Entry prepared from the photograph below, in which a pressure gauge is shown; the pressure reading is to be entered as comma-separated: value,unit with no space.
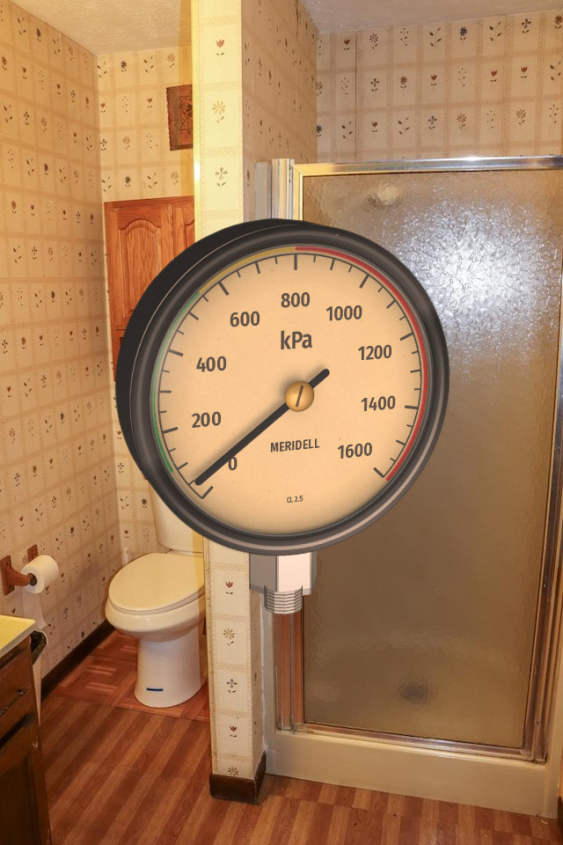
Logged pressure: 50,kPa
